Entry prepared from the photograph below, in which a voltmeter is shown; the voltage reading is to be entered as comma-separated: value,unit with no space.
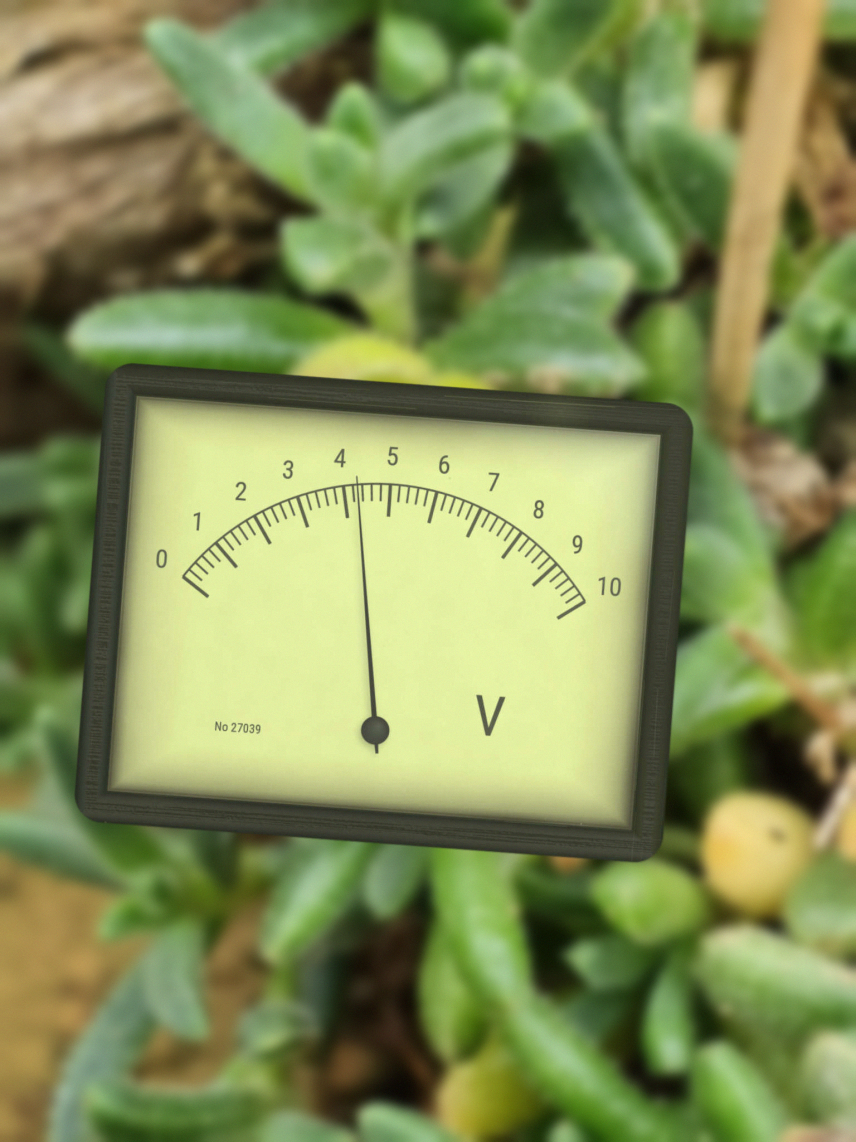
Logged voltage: 4.3,V
